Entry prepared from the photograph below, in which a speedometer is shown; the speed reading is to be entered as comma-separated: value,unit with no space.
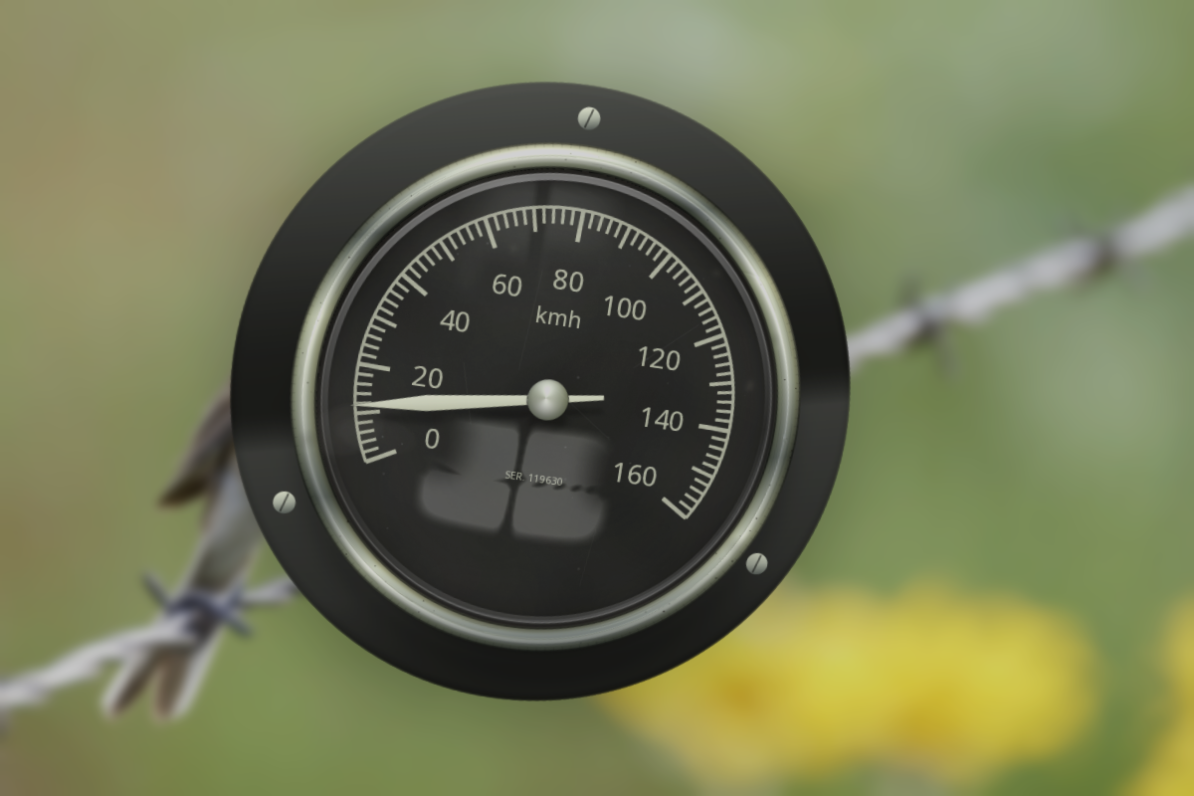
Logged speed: 12,km/h
